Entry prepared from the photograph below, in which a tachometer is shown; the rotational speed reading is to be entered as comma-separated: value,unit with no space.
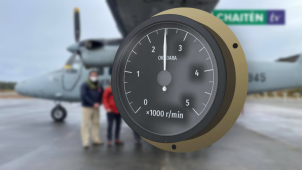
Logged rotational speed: 2500,rpm
